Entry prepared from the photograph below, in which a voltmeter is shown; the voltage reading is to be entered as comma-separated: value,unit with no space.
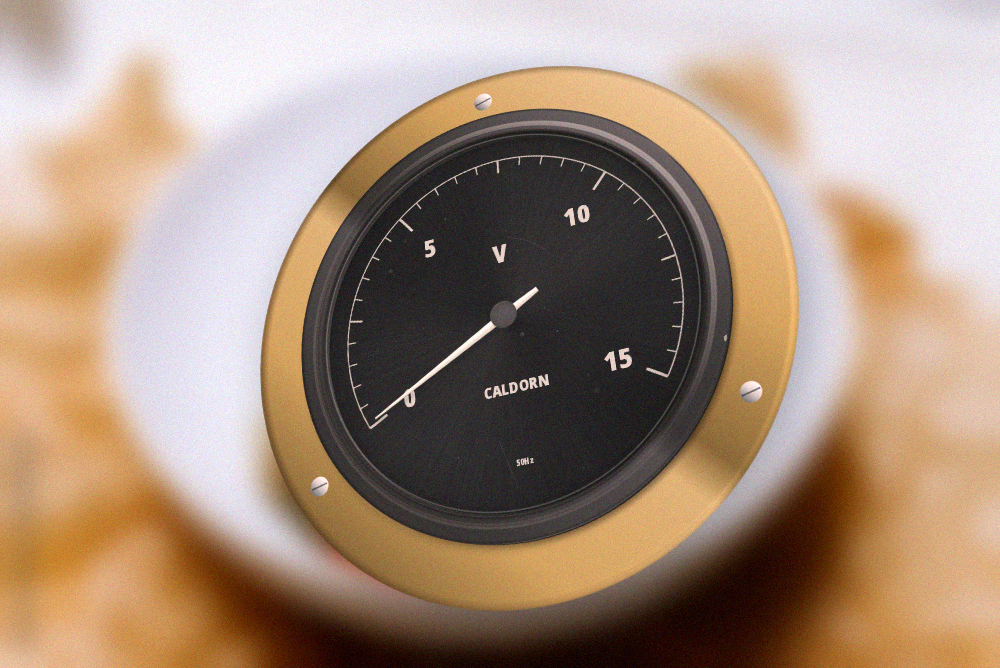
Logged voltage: 0,V
